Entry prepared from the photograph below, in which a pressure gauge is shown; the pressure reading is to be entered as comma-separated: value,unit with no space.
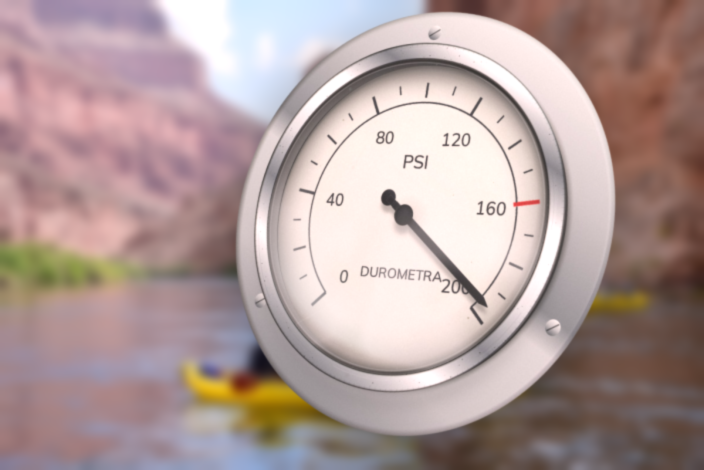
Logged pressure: 195,psi
